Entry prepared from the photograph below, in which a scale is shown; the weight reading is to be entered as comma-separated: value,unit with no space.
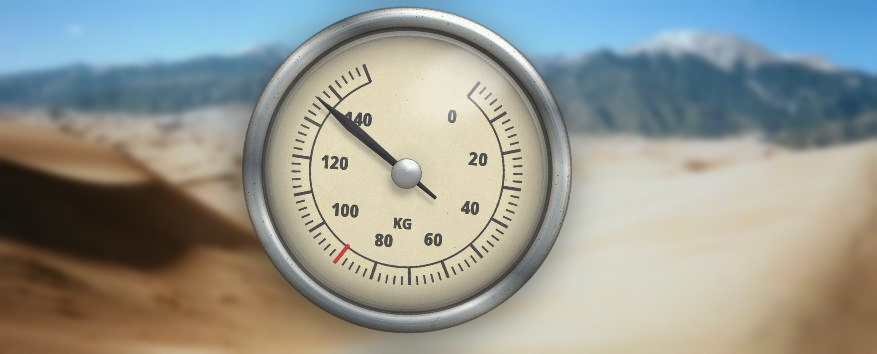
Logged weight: 136,kg
